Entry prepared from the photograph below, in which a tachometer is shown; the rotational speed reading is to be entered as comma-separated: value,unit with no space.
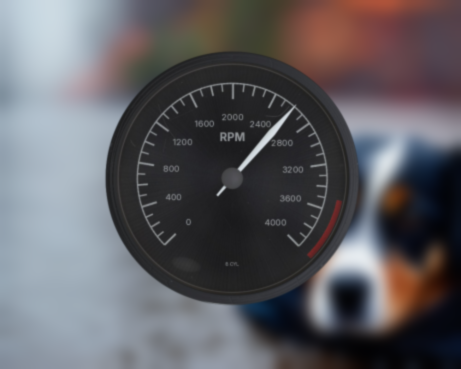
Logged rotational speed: 2600,rpm
